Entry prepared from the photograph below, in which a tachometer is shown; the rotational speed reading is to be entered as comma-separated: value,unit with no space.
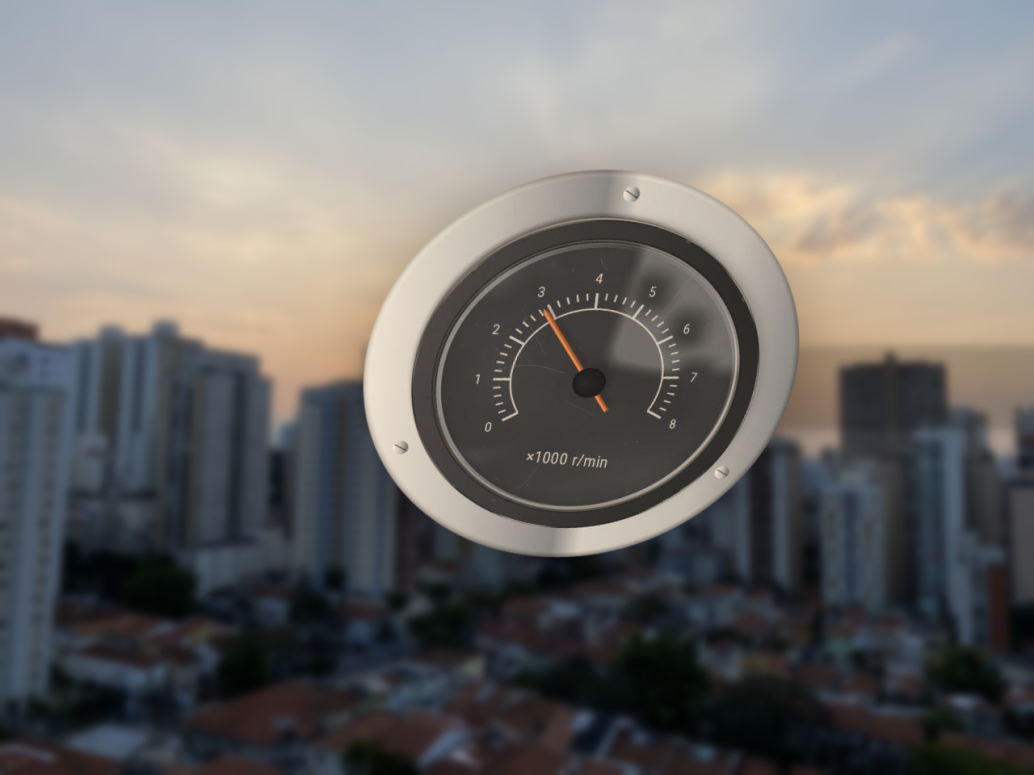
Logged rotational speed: 2900,rpm
